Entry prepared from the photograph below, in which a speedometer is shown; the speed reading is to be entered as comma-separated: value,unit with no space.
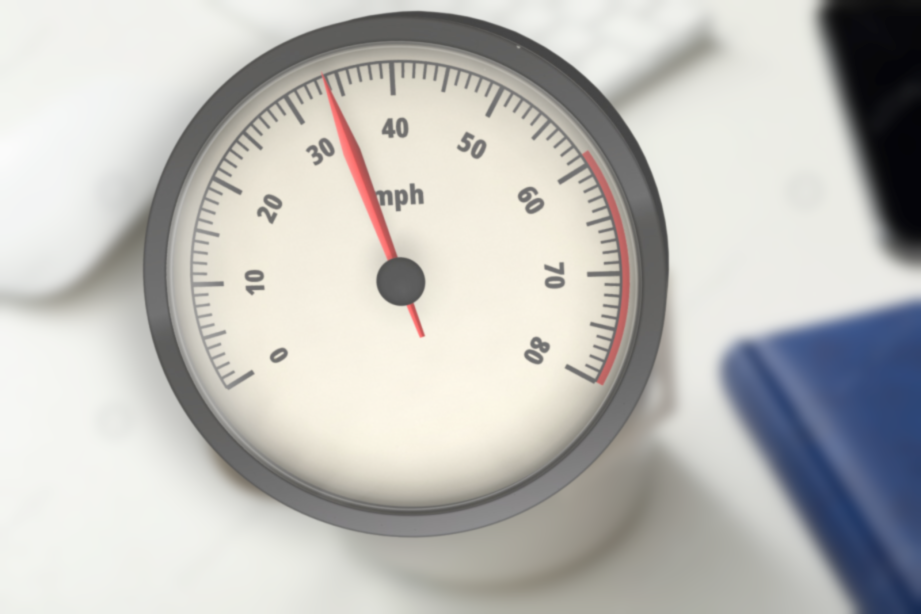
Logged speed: 34,mph
